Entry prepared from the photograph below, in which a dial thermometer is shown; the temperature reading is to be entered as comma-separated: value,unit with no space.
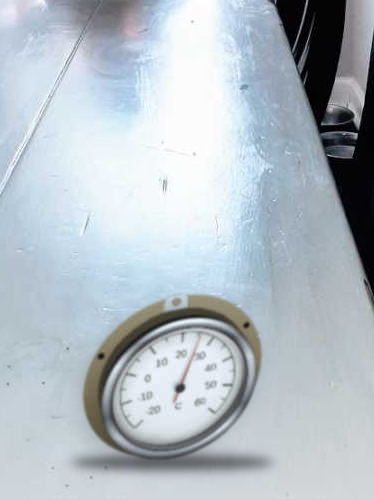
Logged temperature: 25,°C
